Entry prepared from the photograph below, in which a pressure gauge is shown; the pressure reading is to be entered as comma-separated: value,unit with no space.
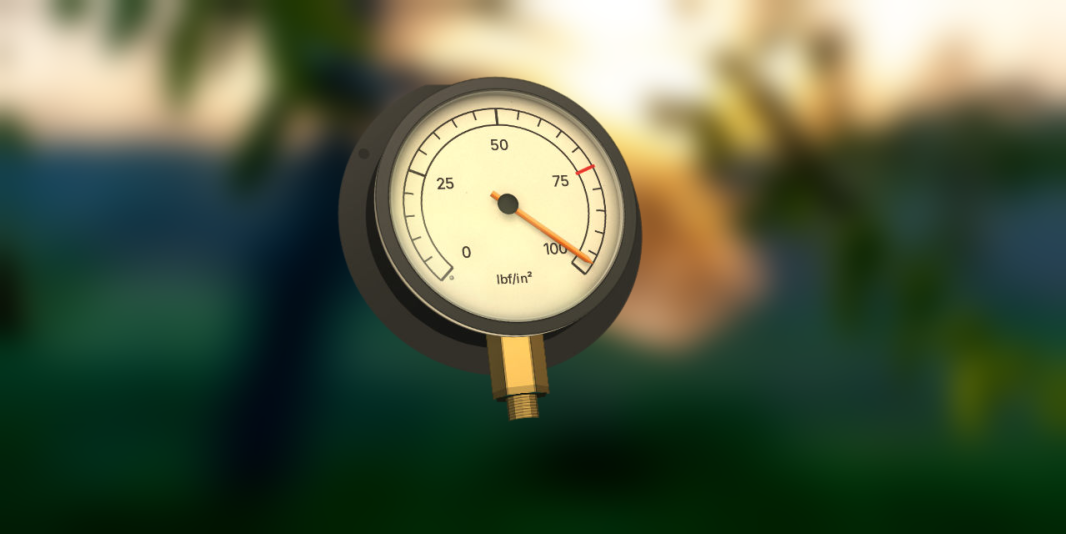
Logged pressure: 97.5,psi
